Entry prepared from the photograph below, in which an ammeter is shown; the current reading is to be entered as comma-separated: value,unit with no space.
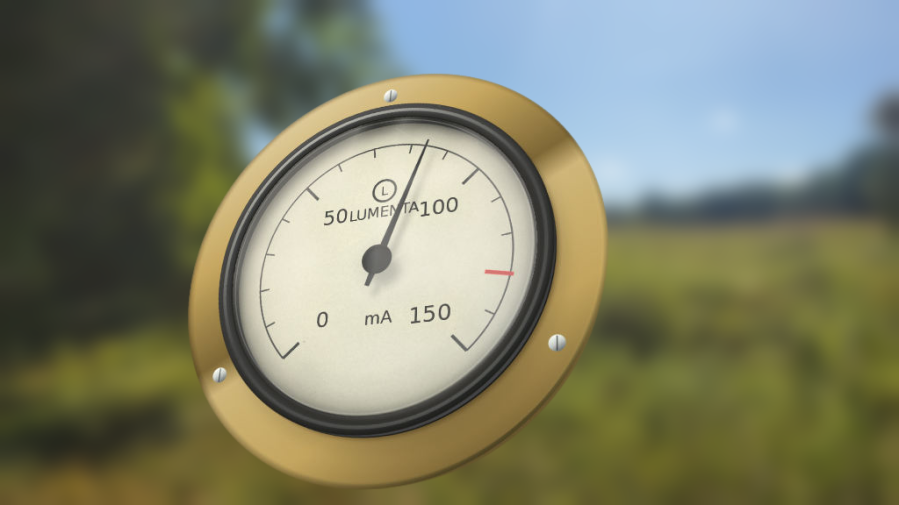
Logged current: 85,mA
